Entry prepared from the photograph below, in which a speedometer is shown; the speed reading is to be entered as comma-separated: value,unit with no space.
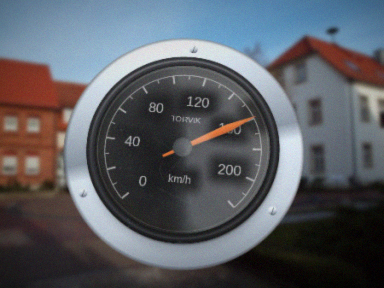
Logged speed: 160,km/h
